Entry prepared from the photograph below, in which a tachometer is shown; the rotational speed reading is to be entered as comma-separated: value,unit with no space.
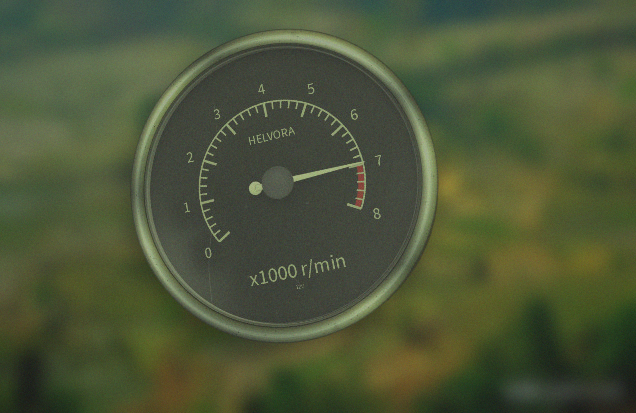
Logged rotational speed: 7000,rpm
